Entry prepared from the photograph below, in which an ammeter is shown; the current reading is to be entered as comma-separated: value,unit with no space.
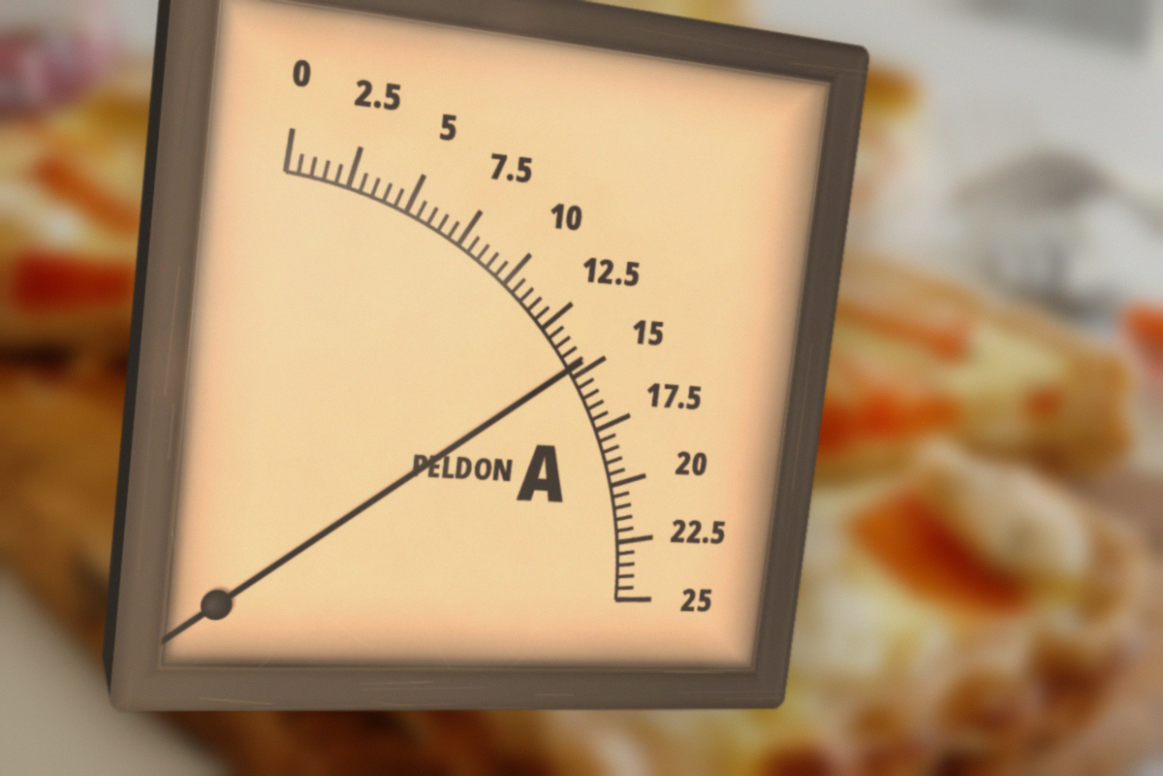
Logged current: 14.5,A
